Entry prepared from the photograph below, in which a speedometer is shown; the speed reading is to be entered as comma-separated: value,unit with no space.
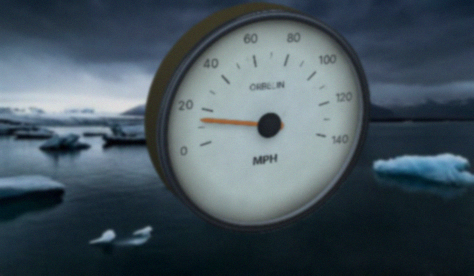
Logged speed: 15,mph
